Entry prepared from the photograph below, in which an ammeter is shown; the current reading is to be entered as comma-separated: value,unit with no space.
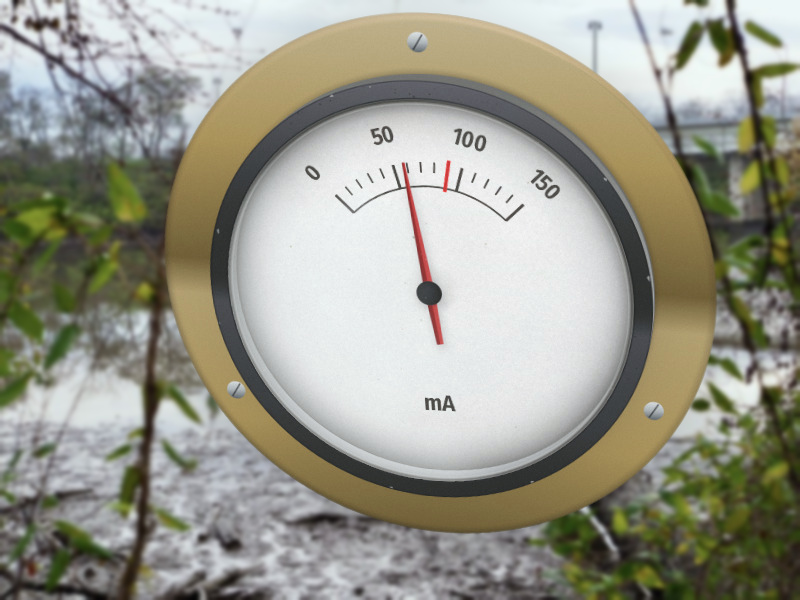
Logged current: 60,mA
